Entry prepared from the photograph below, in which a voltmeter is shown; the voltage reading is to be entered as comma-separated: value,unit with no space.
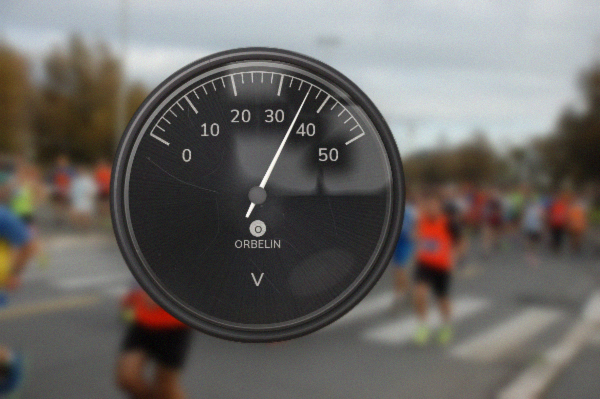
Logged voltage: 36,V
